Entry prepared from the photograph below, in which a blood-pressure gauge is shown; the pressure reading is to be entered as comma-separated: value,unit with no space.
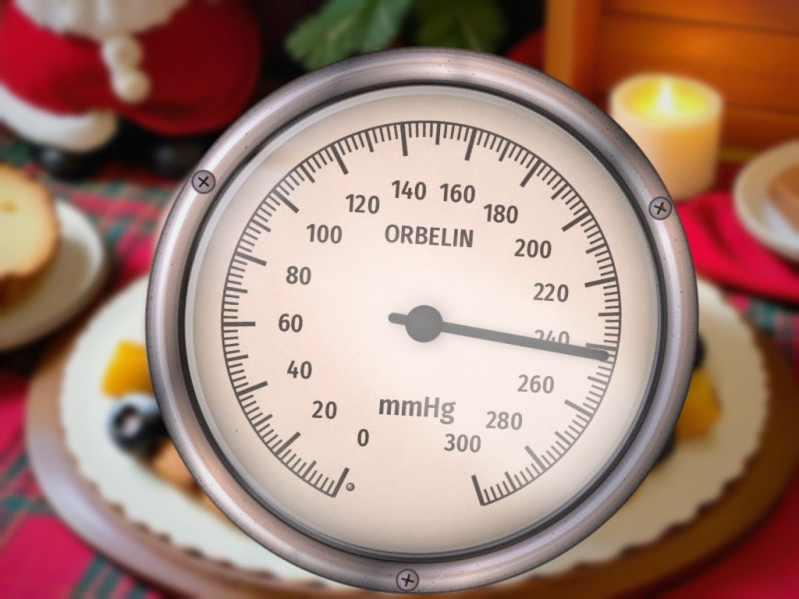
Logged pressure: 242,mmHg
